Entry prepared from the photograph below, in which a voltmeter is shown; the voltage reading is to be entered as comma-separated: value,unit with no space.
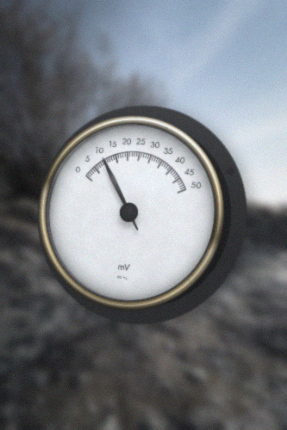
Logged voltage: 10,mV
